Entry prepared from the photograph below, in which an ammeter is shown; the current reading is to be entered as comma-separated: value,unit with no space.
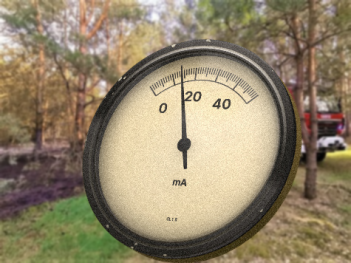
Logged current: 15,mA
